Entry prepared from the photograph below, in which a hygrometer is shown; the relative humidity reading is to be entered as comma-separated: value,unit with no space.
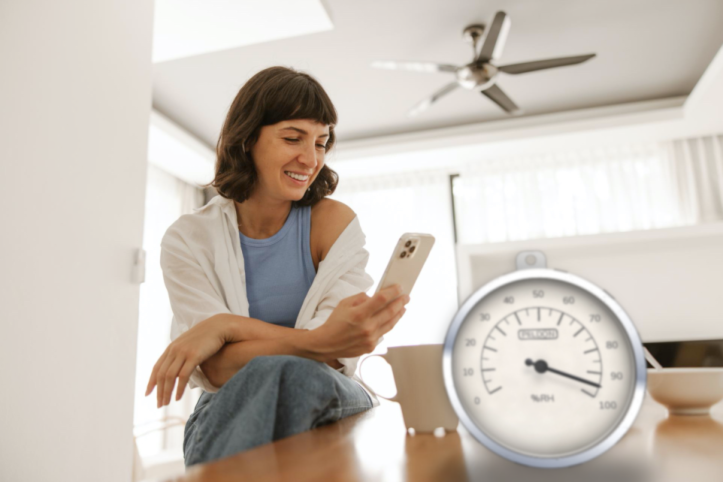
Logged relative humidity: 95,%
